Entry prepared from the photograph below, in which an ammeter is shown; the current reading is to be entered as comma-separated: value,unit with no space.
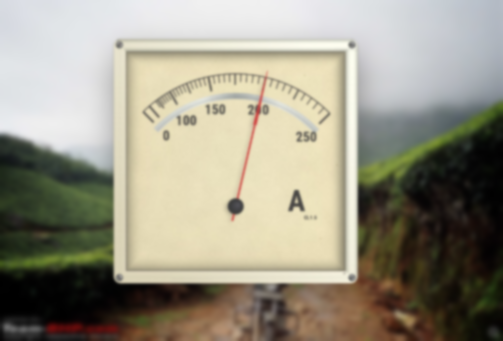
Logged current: 200,A
